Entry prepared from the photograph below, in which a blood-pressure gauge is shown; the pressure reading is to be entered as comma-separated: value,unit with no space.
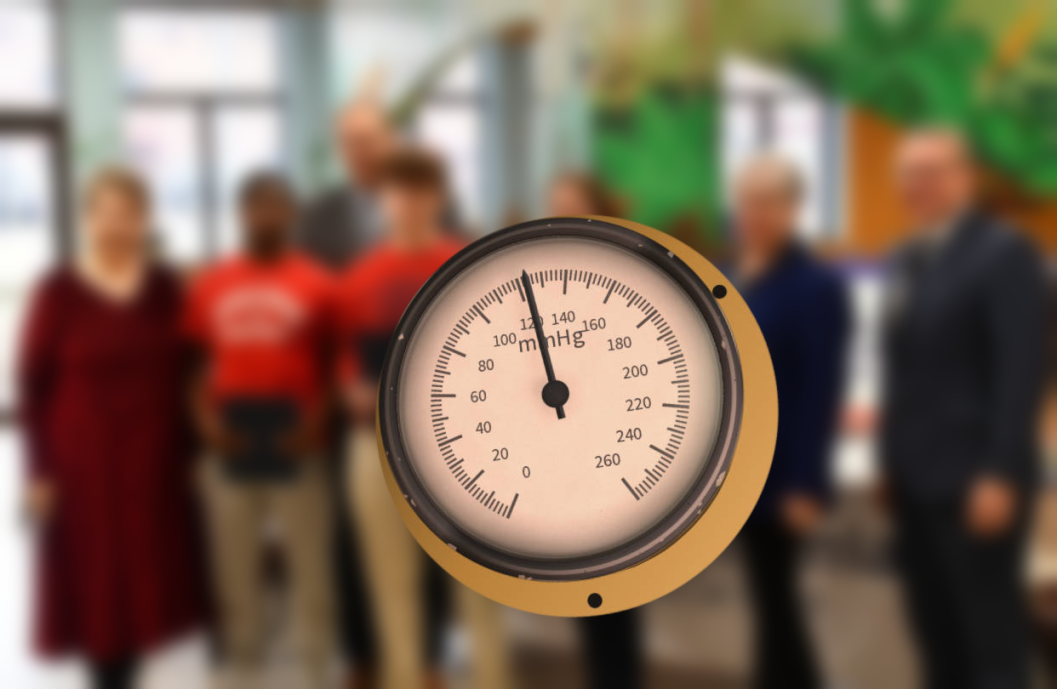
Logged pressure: 124,mmHg
